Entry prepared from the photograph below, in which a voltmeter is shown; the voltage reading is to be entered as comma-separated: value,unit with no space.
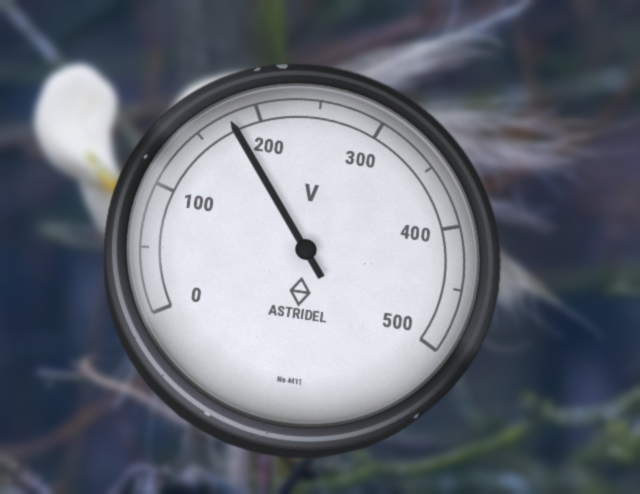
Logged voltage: 175,V
